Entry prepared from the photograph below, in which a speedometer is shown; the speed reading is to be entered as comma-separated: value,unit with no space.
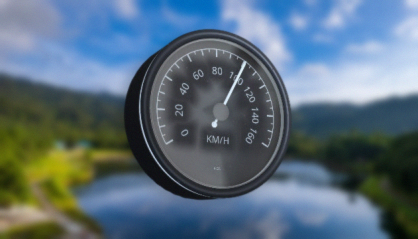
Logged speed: 100,km/h
